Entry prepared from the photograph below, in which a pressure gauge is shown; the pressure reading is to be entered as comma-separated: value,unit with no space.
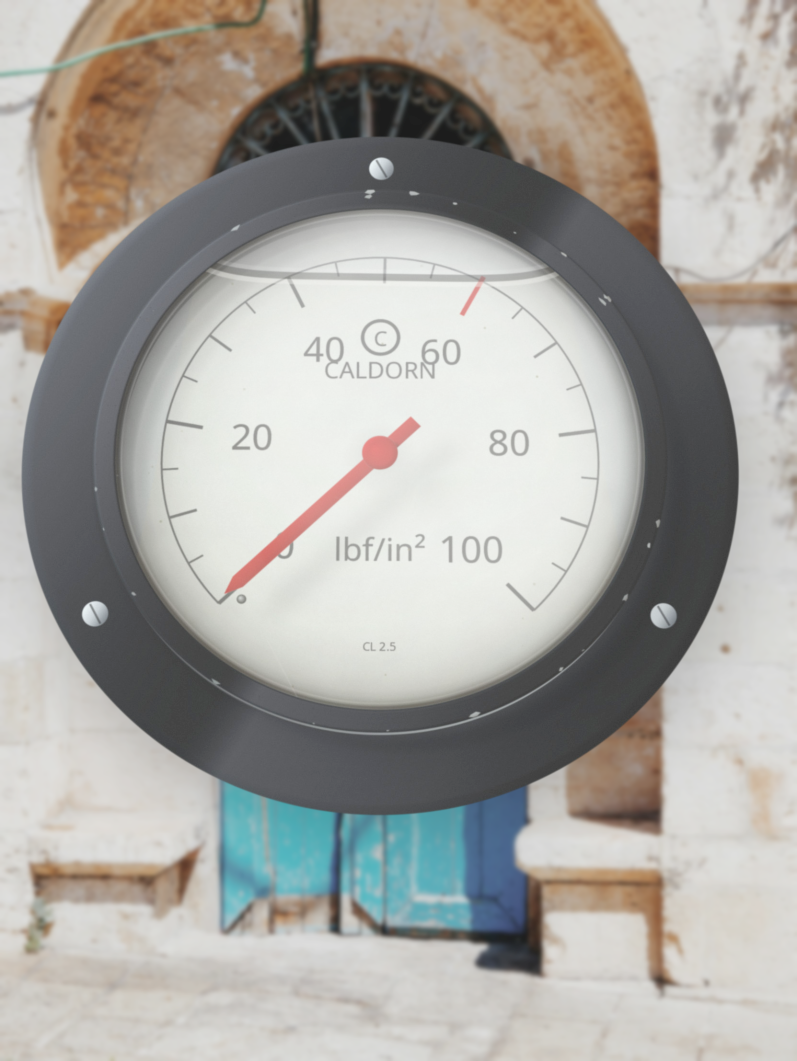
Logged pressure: 0,psi
